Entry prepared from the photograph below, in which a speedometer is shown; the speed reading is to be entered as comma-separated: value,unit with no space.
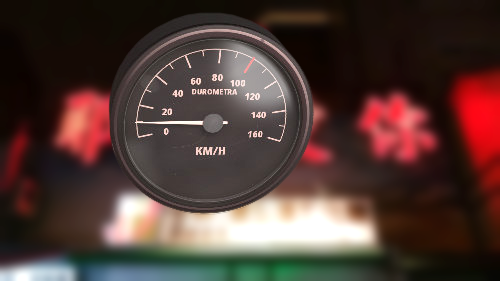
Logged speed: 10,km/h
